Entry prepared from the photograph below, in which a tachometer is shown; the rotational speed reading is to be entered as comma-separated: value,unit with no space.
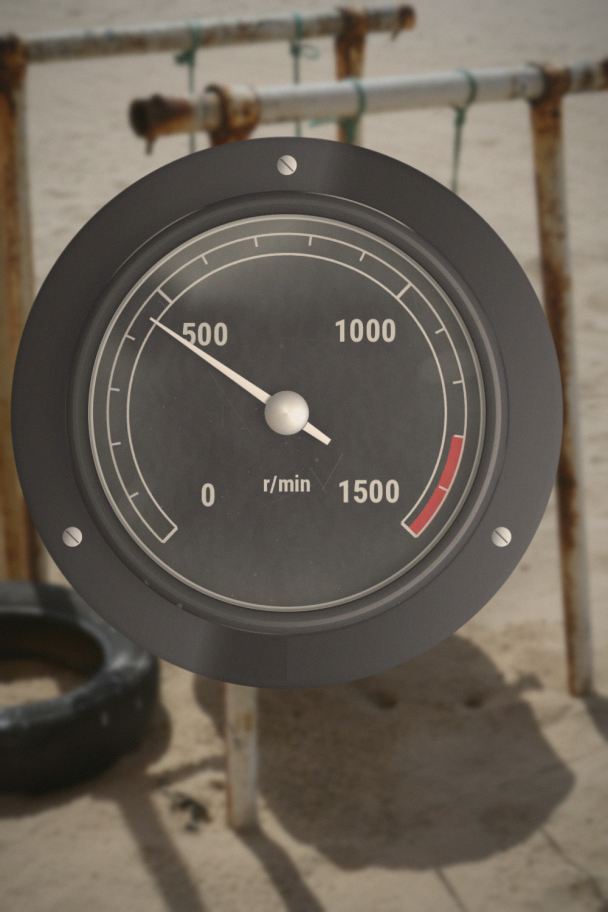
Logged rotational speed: 450,rpm
